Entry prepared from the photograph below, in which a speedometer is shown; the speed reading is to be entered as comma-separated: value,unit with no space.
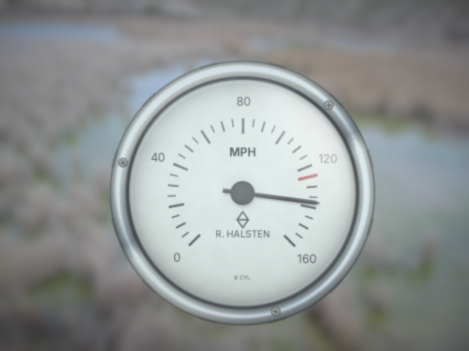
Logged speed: 137.5,mph
